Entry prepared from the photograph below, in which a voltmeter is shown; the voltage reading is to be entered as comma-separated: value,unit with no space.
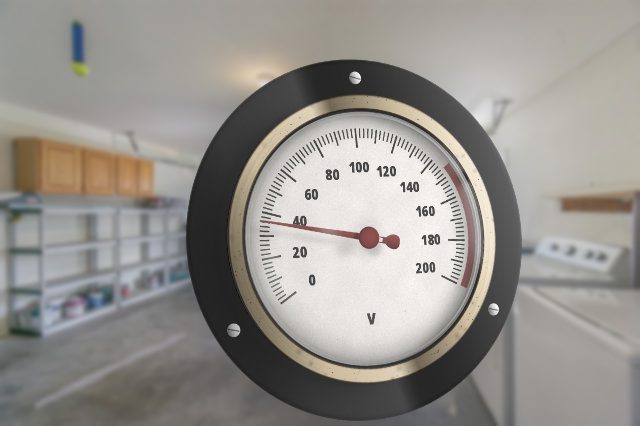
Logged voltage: 36,V
